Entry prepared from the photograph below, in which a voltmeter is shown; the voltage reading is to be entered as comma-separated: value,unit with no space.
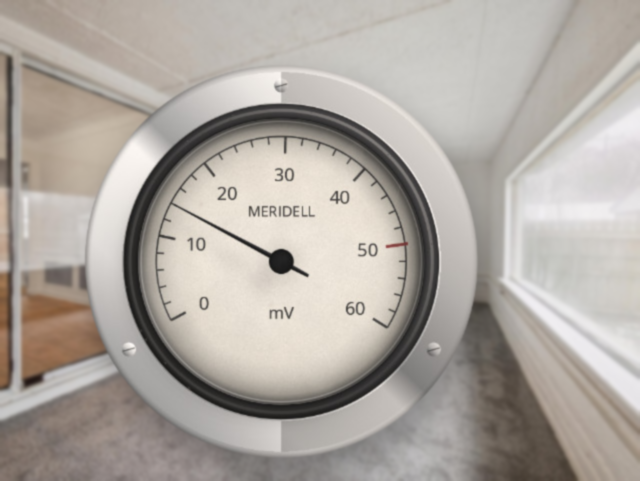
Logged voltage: 14,mV
